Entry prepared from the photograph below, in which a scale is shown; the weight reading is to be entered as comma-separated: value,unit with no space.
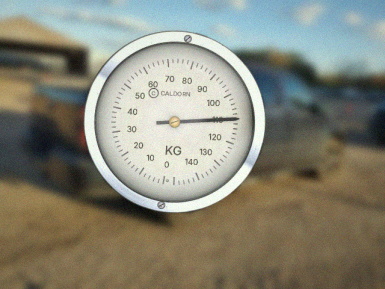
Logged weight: 110,kg
